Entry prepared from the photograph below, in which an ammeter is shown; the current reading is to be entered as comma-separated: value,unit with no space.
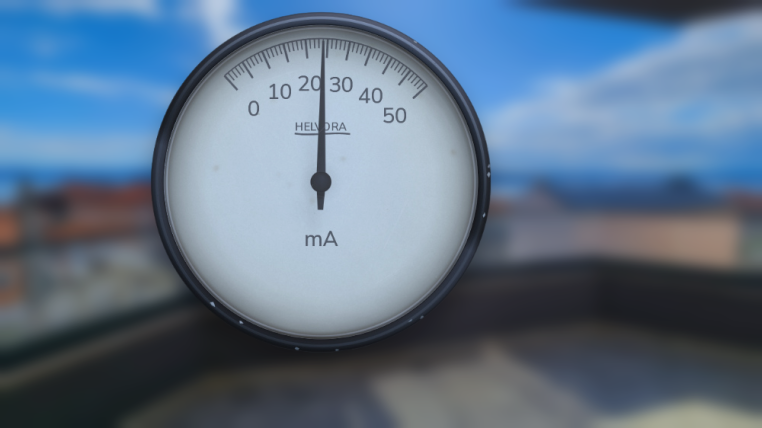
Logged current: 24,mA
